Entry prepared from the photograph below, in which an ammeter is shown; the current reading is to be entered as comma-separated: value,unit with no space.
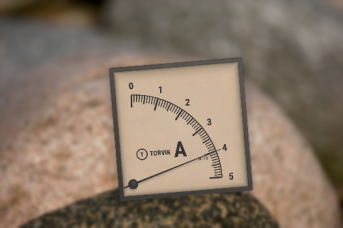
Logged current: 4,A
